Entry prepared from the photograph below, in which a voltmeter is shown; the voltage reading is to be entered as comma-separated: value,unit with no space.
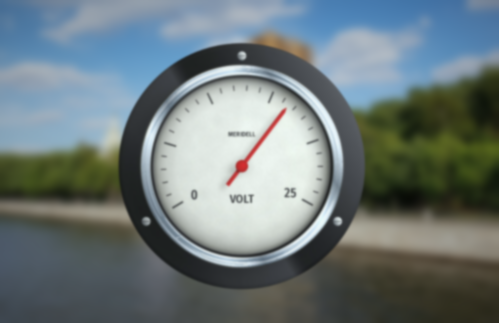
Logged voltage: 16.5,V
